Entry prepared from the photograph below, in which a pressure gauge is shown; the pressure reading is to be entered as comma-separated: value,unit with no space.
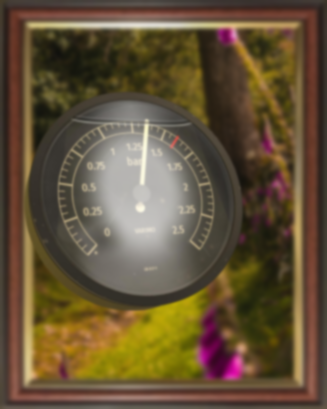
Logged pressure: 1.35,bar
